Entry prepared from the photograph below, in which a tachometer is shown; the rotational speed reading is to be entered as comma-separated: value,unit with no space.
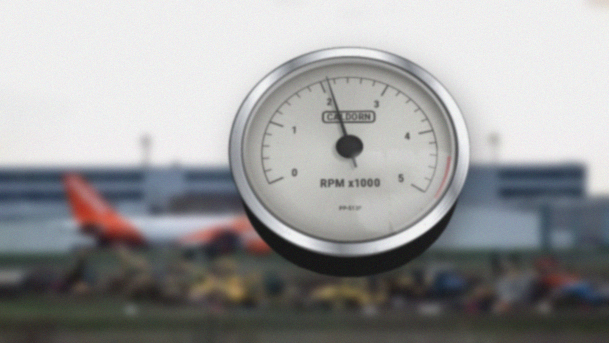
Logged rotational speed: 2100,rpm
